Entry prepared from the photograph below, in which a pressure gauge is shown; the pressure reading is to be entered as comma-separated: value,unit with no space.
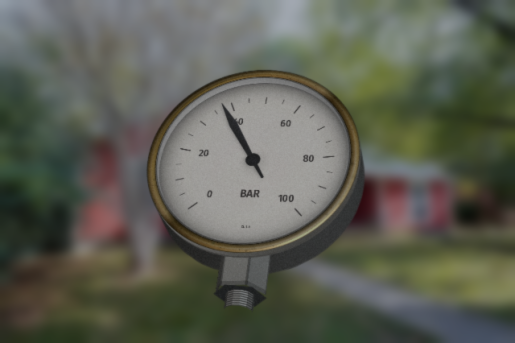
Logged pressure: 37.5,bar
